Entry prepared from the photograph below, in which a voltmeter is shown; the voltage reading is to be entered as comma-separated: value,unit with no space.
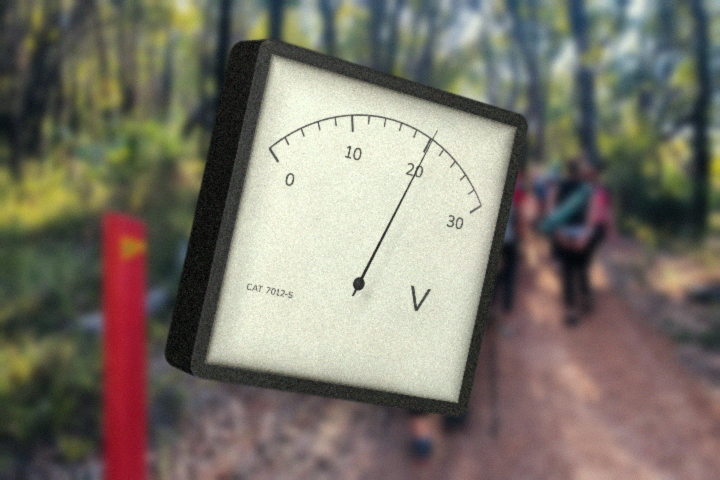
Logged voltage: 20,V
